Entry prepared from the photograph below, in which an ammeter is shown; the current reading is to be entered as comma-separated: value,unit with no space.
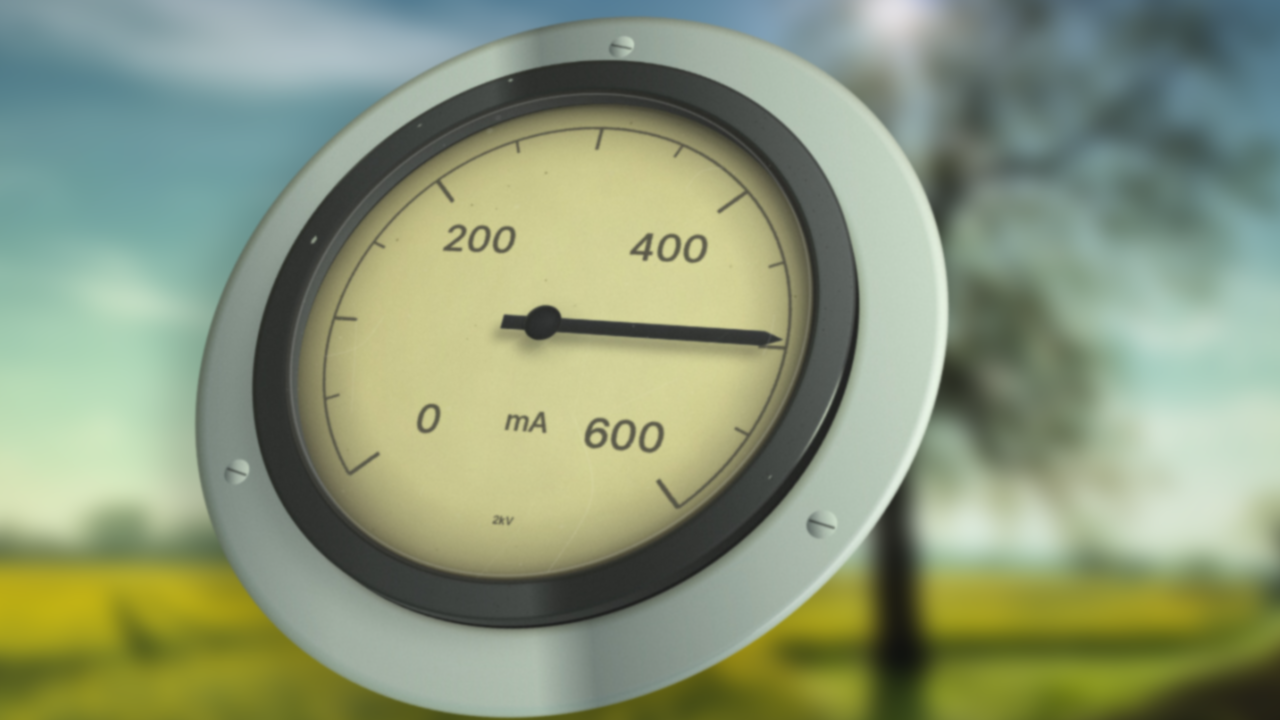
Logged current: 500,mA
